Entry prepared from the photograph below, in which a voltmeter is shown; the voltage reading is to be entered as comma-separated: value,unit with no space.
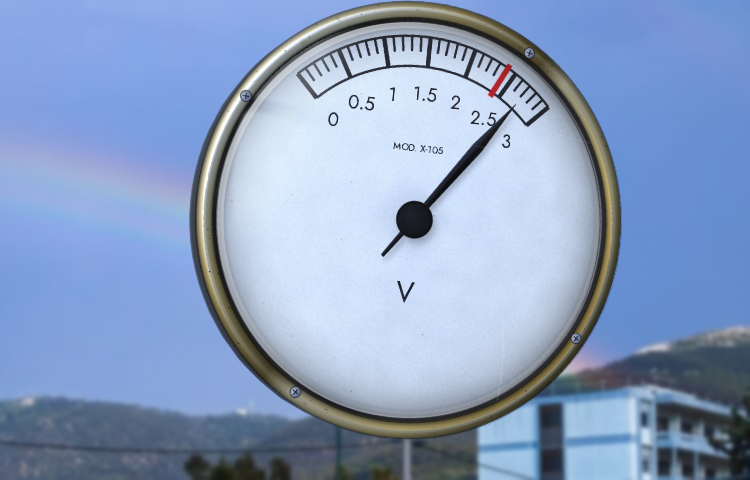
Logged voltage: 2.7,V
